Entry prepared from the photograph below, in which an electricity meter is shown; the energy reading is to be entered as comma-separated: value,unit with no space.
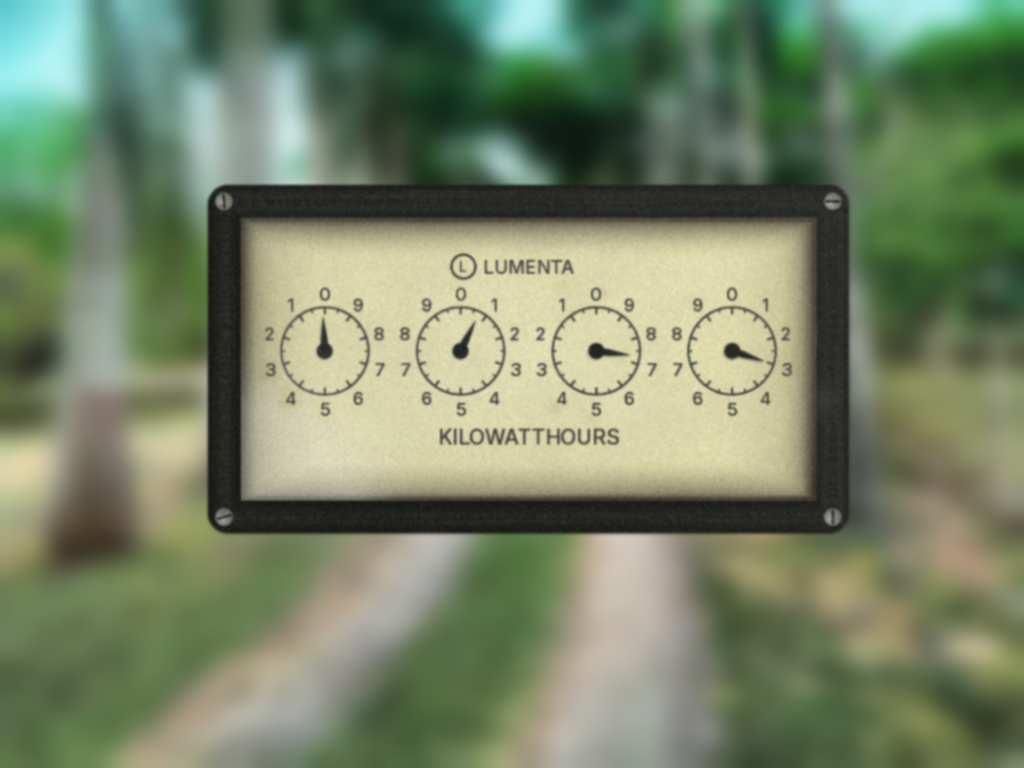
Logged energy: 73,kWh
